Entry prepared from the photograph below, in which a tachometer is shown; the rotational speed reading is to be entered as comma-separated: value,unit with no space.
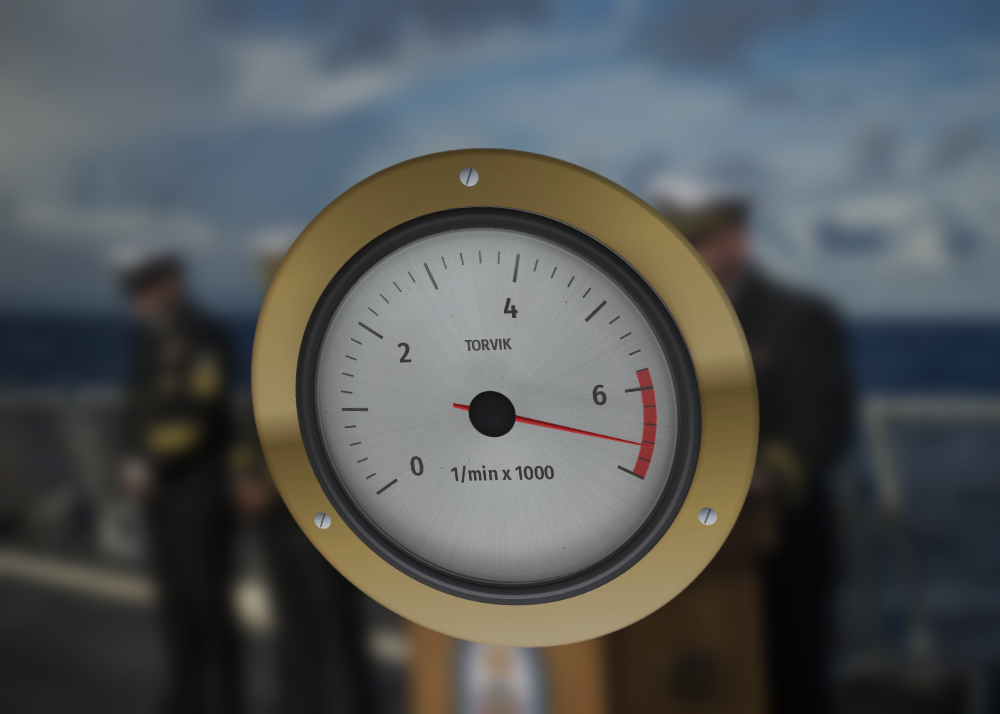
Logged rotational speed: 6600,rpm
